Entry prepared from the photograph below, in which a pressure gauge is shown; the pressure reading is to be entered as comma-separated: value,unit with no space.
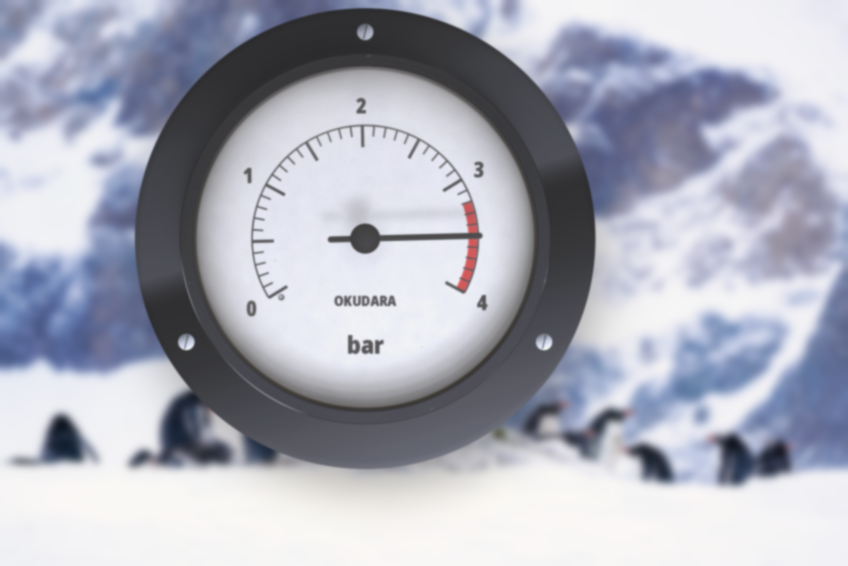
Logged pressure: 3.5,bar
